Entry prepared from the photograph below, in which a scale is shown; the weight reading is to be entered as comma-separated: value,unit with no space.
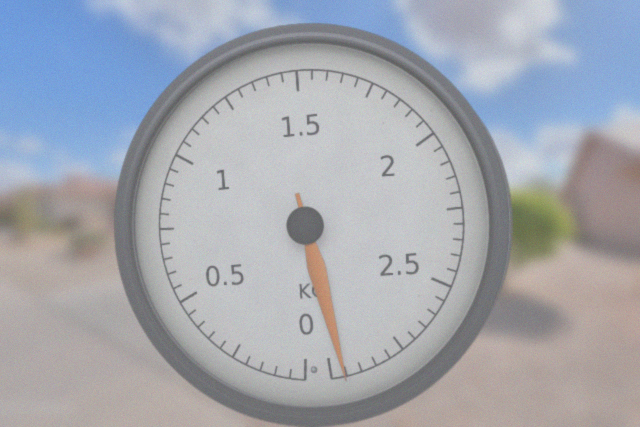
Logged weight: 2.95,kg
